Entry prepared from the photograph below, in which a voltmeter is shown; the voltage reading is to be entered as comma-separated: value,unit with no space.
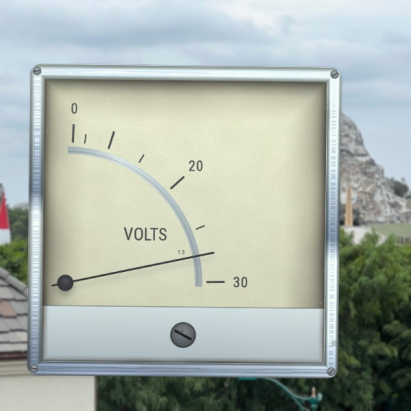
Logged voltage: 27.5,V
